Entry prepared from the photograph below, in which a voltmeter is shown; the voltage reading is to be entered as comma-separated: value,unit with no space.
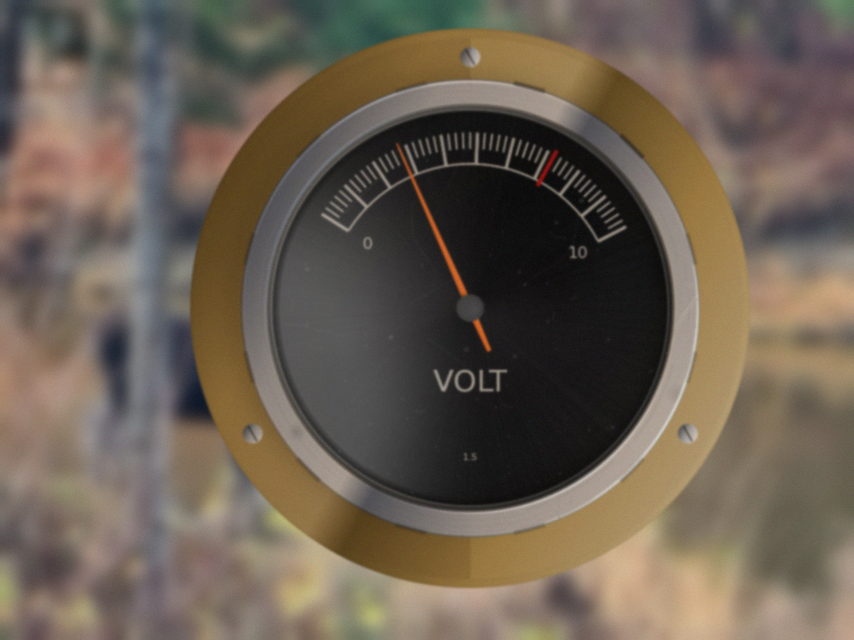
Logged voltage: 2.8,V
